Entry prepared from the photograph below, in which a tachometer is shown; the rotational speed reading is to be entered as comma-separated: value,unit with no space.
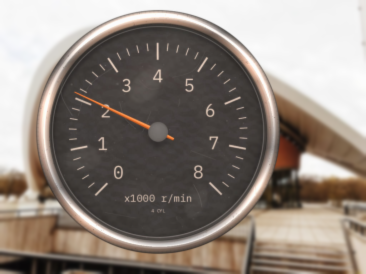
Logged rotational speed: 2100,rpm
